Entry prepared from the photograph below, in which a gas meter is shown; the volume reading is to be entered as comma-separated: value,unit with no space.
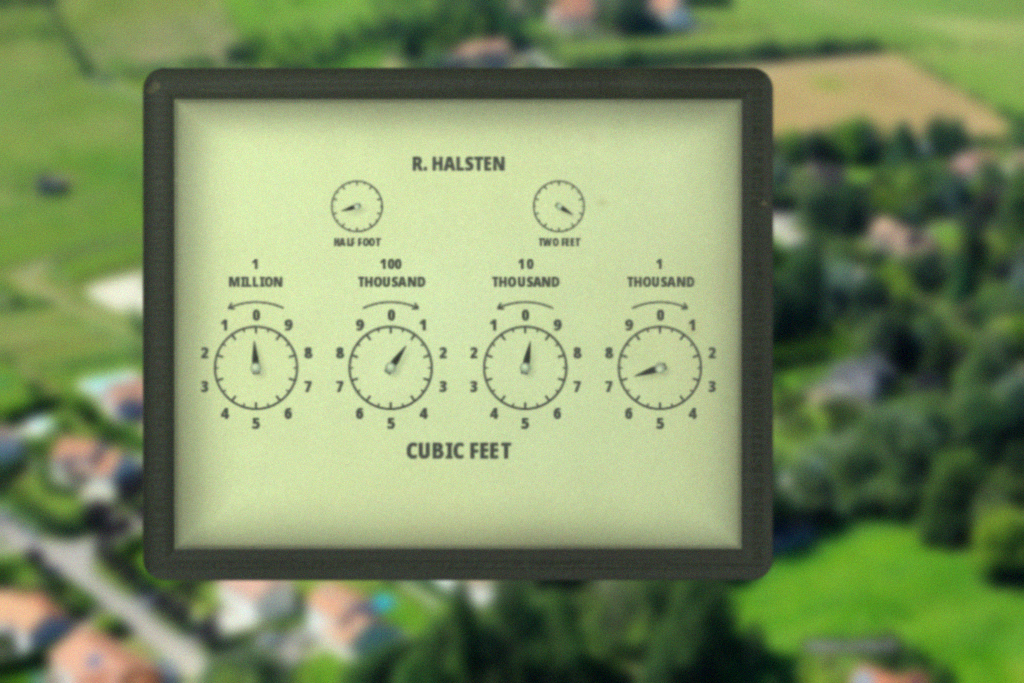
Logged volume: 9700,ft³
